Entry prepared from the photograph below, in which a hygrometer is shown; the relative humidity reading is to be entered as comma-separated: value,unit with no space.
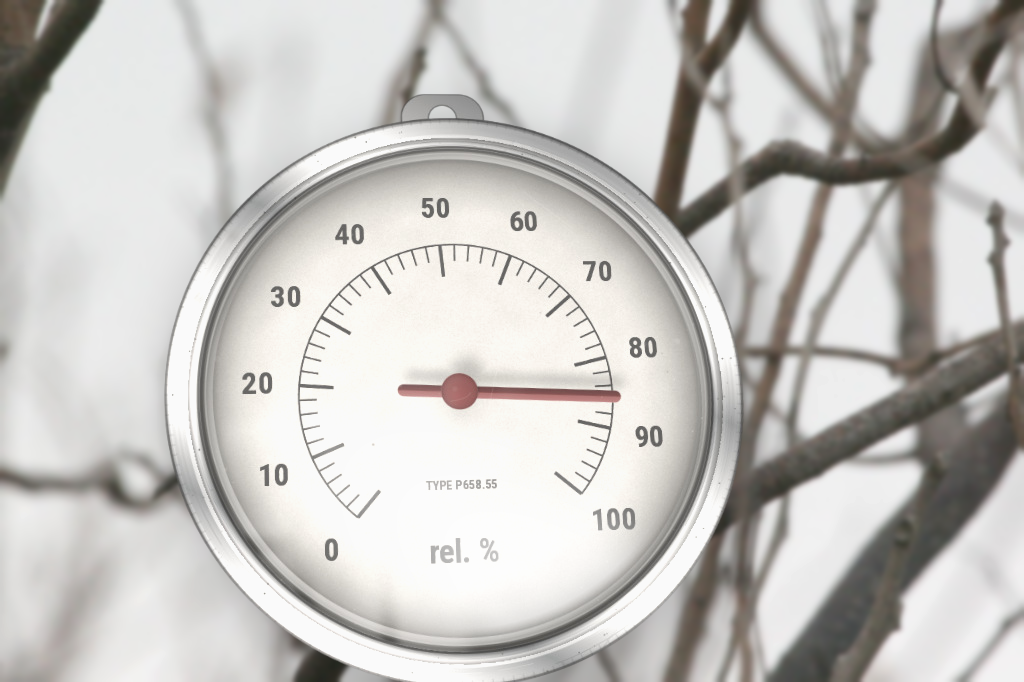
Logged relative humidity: 86,%
